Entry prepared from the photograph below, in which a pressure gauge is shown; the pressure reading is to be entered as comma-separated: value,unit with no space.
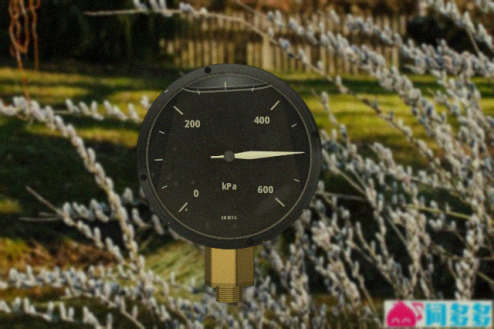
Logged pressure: 500,kPa
